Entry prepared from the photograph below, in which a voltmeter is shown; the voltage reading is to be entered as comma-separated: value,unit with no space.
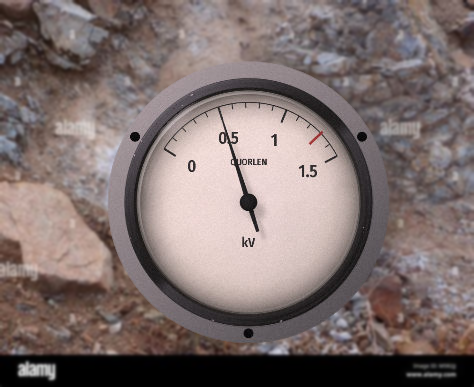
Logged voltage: 0.5,kV
